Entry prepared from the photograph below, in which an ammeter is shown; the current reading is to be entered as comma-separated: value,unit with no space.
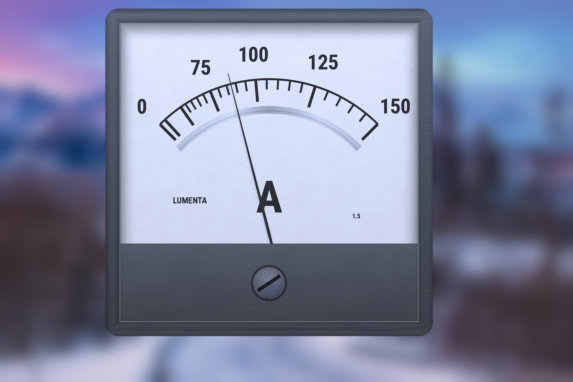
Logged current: 87.5,A
